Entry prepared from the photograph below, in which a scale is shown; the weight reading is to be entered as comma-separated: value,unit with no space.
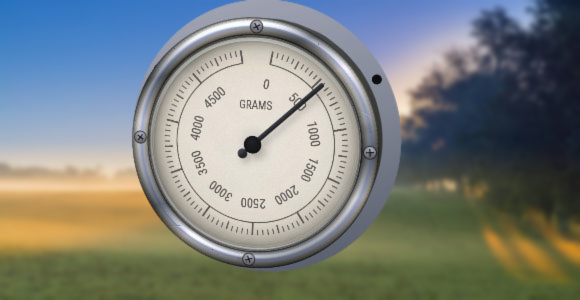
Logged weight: 550,g
